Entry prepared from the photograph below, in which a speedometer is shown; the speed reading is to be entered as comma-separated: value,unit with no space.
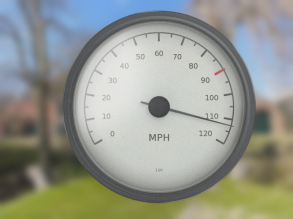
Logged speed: 112.5,mph
